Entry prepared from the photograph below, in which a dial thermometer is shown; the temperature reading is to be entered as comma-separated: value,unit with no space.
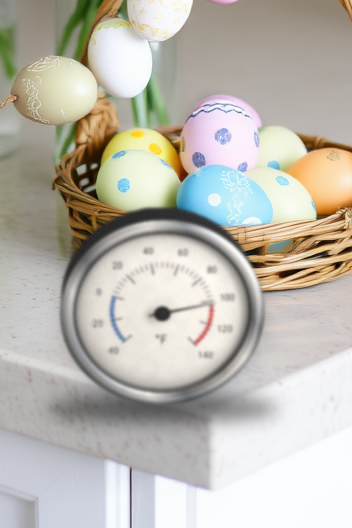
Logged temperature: 100,°F
